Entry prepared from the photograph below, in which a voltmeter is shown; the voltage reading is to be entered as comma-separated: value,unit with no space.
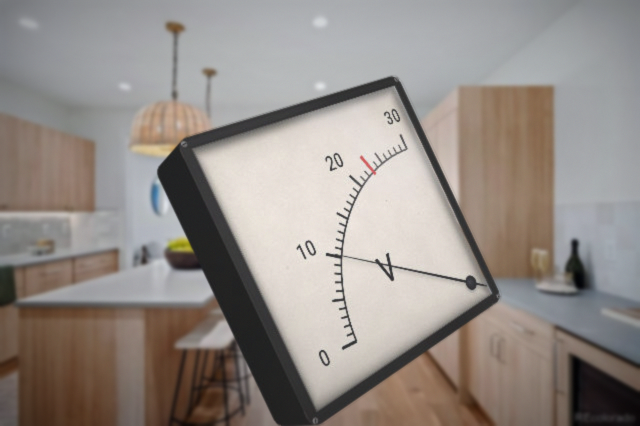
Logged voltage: 10,V
